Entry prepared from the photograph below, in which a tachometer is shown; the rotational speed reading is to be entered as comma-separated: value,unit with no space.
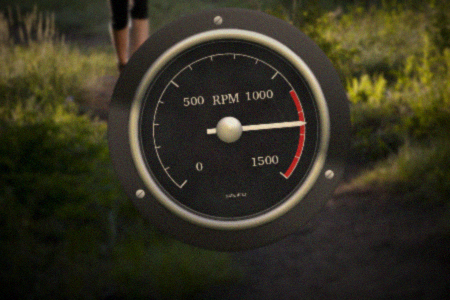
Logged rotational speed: 1250,rpm
